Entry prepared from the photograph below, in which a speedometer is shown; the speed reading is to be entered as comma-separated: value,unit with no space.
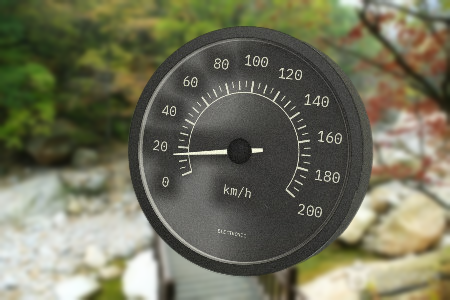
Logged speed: 15,km/h
